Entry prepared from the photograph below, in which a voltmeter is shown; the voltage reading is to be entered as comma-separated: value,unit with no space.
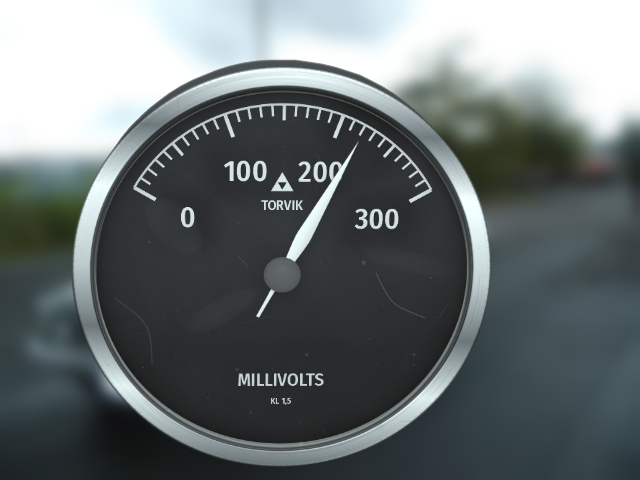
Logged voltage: 220,mV
